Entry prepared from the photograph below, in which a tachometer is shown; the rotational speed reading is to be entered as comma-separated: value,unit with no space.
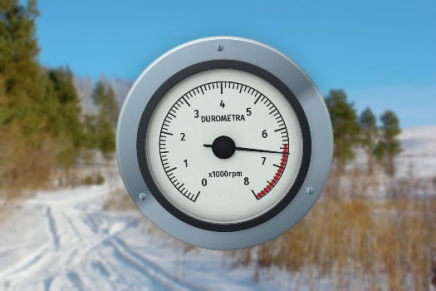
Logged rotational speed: 6600,rpm
